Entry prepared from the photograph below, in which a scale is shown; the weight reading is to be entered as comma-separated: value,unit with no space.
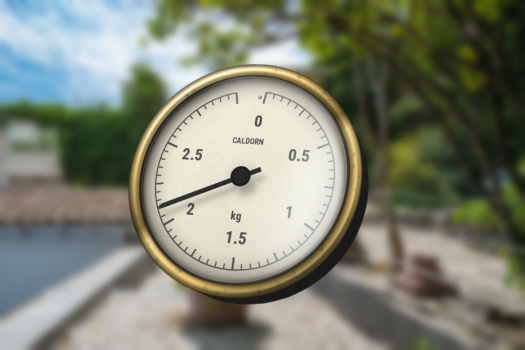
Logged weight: 2.1,kg
